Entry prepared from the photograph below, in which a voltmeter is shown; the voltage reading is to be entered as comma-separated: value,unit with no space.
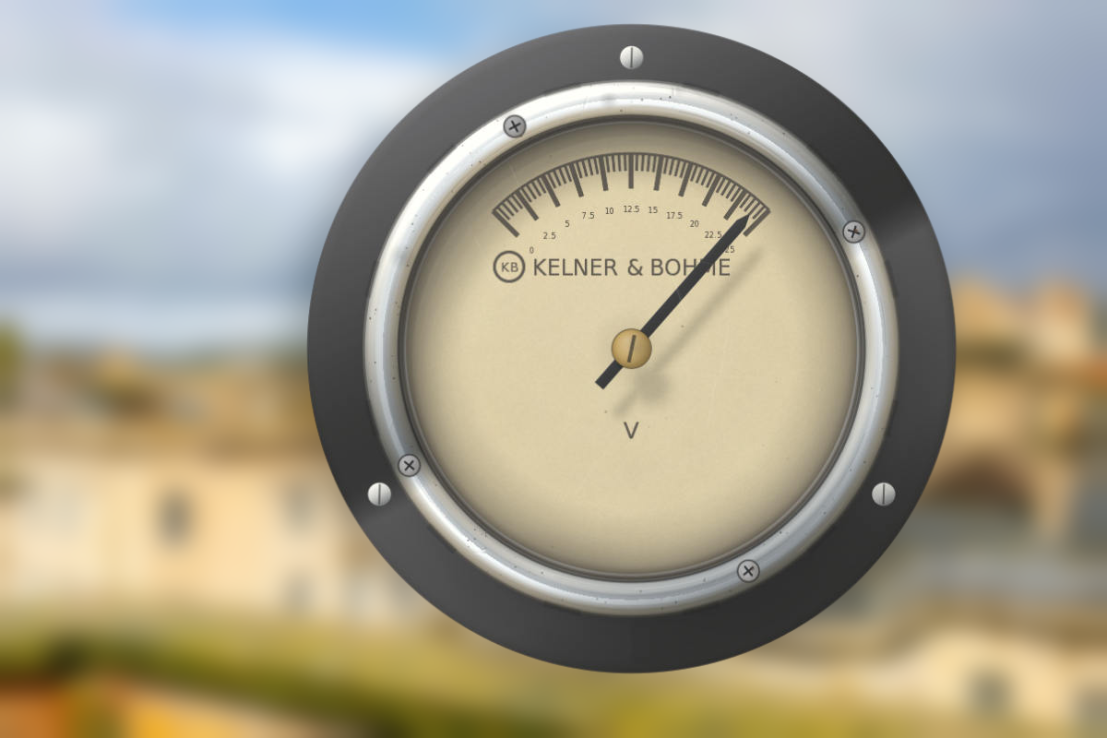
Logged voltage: 24,V
